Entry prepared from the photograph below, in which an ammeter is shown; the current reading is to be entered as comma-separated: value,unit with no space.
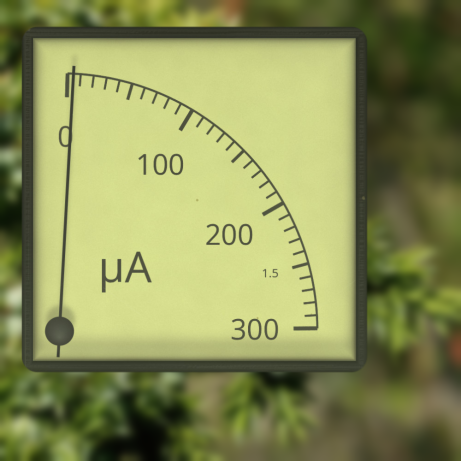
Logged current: 5,µA
